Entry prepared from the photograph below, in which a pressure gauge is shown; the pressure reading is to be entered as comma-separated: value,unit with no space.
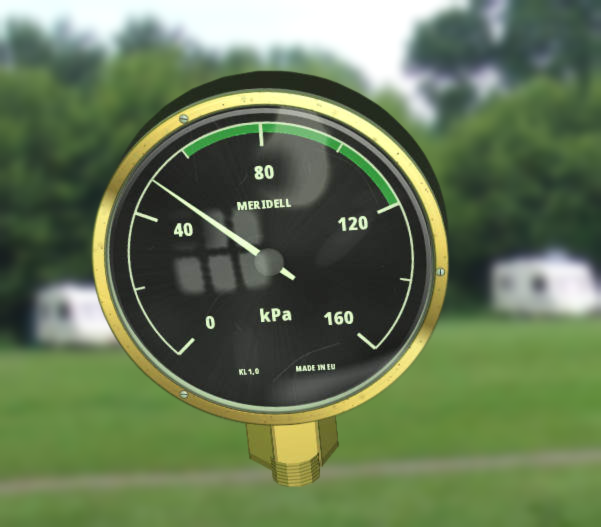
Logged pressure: 50,kPa
